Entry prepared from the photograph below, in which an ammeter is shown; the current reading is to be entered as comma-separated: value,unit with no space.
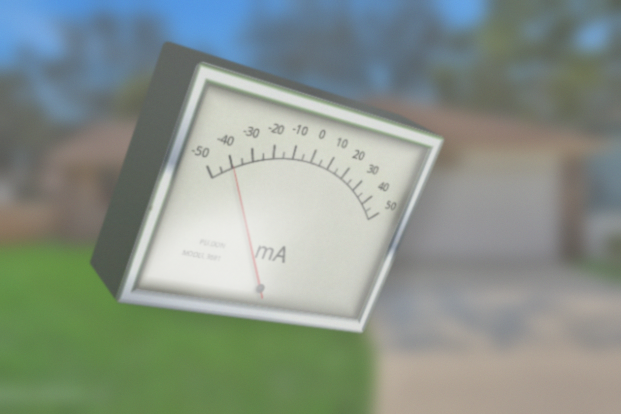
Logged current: -40,mA
